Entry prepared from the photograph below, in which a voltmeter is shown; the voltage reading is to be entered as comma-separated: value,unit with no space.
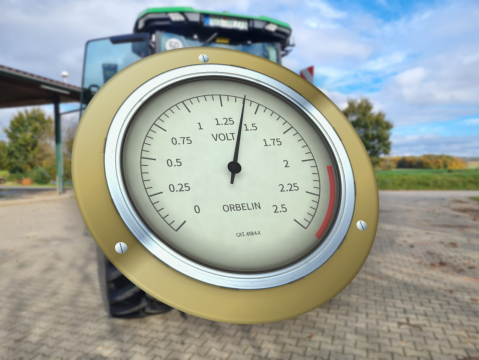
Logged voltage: 1.4,V
